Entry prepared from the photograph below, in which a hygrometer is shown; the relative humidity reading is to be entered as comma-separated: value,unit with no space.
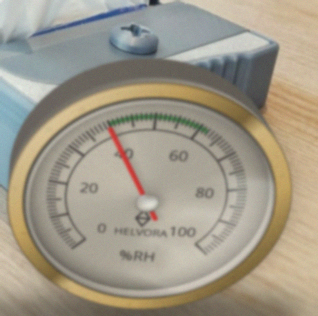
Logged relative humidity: 40,%
